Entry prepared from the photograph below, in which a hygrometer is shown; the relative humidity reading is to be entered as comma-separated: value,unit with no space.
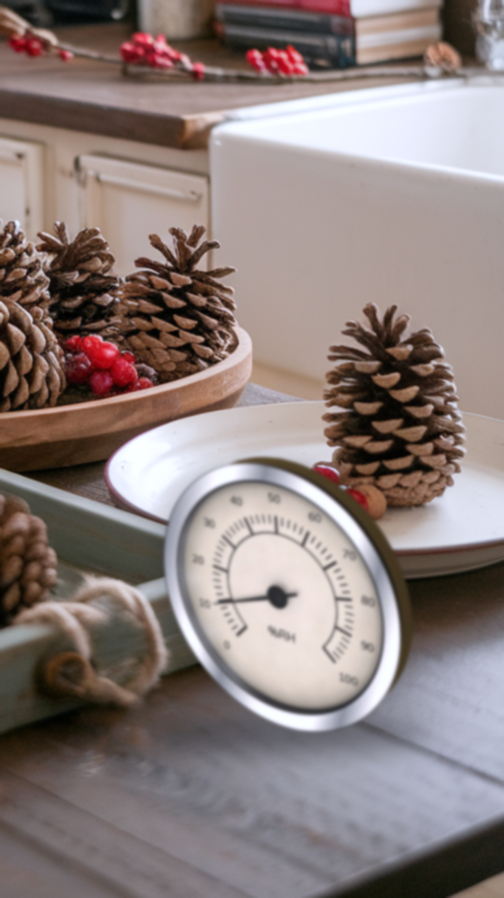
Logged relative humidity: 10,%
